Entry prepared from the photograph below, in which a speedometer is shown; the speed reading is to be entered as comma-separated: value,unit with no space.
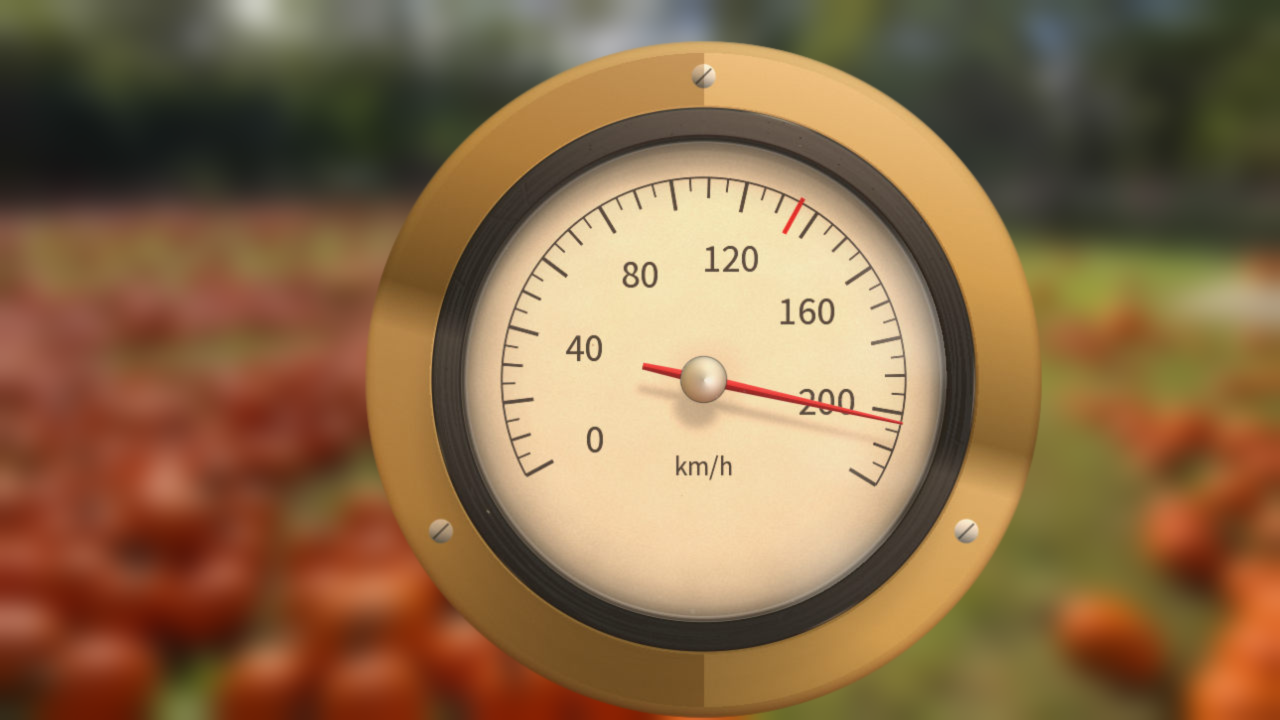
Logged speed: 202.5,km/h
